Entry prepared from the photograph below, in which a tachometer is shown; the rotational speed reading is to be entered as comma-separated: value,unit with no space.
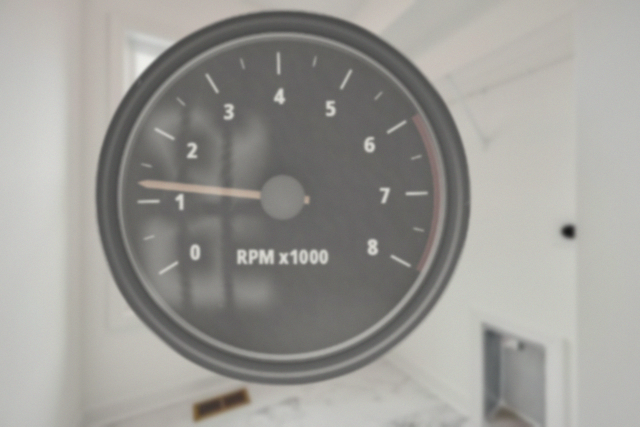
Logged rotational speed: 1250,rpm
